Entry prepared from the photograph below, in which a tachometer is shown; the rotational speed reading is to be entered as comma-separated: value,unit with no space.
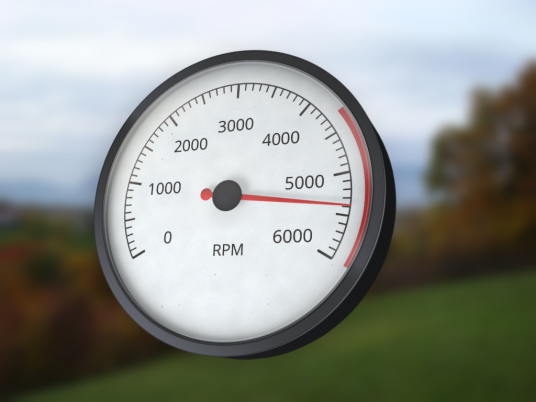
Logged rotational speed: 5400,rpm
